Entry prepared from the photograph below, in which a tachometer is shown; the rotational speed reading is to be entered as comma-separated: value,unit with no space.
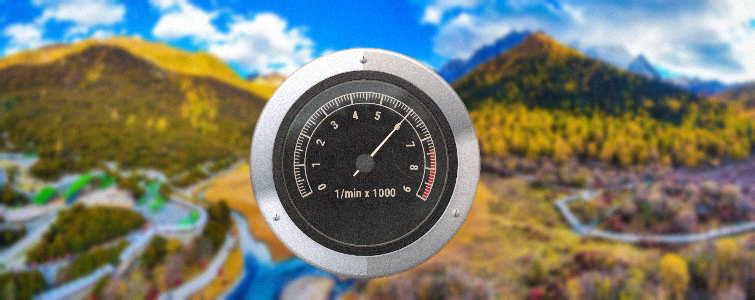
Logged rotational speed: 6000,rpm
